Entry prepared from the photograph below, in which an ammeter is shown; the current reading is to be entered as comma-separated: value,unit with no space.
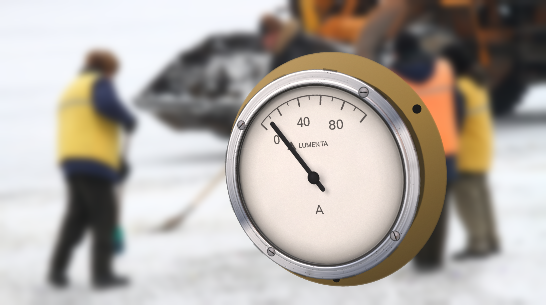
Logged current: 10,A
